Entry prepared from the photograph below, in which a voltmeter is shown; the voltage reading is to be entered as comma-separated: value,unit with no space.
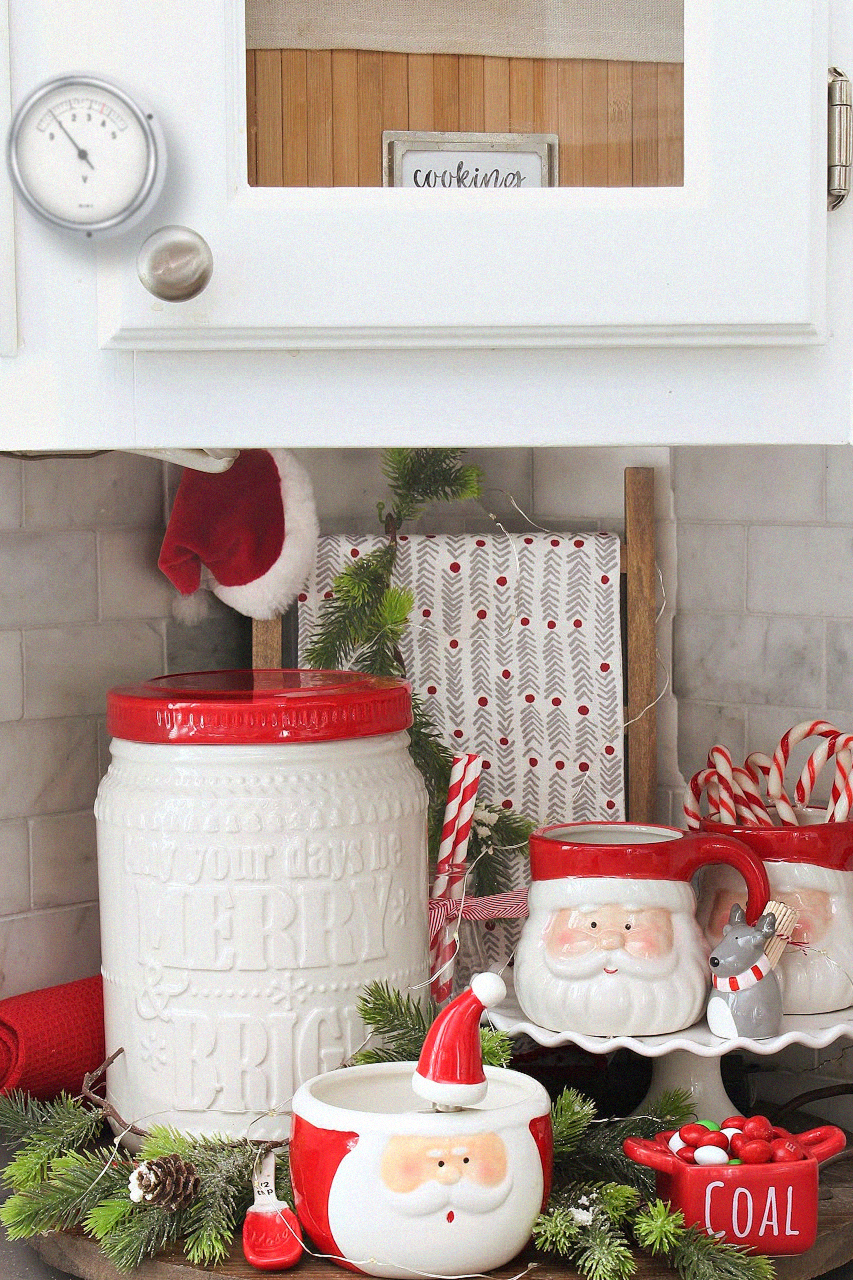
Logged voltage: 1,V
